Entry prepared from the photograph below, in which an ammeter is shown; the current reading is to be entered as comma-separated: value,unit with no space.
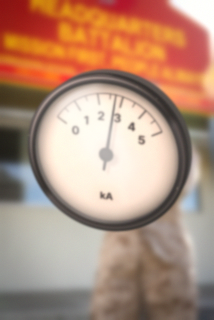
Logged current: 2.75,kA
